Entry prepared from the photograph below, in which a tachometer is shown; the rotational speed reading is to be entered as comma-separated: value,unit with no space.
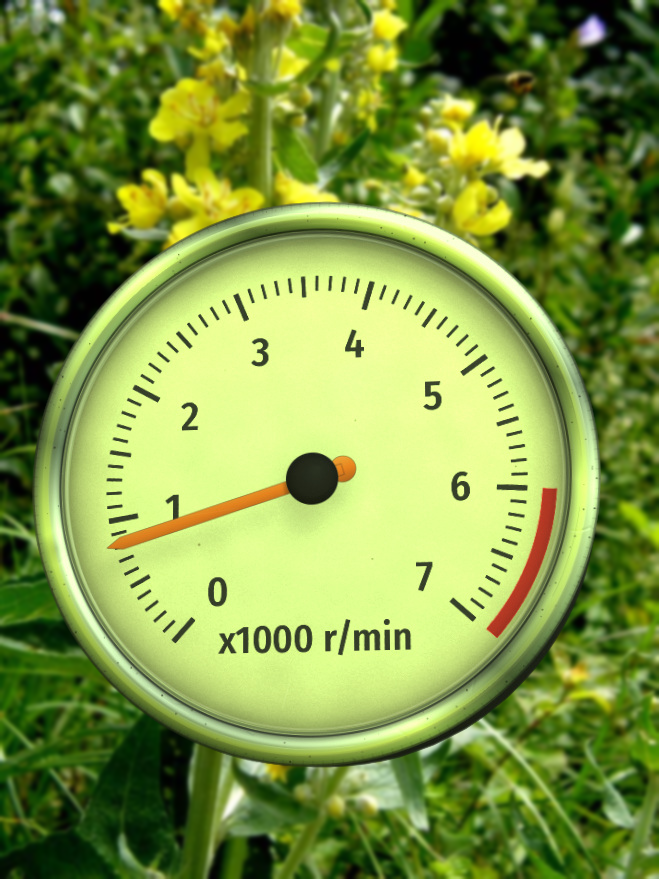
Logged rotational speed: 800,rpm
